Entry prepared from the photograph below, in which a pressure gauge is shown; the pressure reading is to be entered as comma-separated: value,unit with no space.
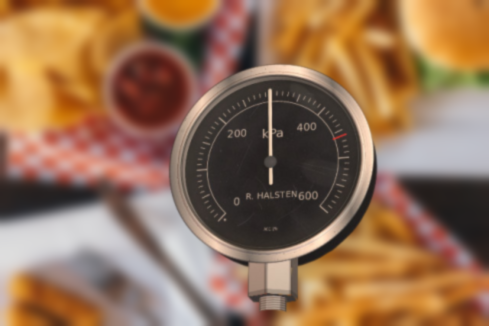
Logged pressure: 300,kPa
